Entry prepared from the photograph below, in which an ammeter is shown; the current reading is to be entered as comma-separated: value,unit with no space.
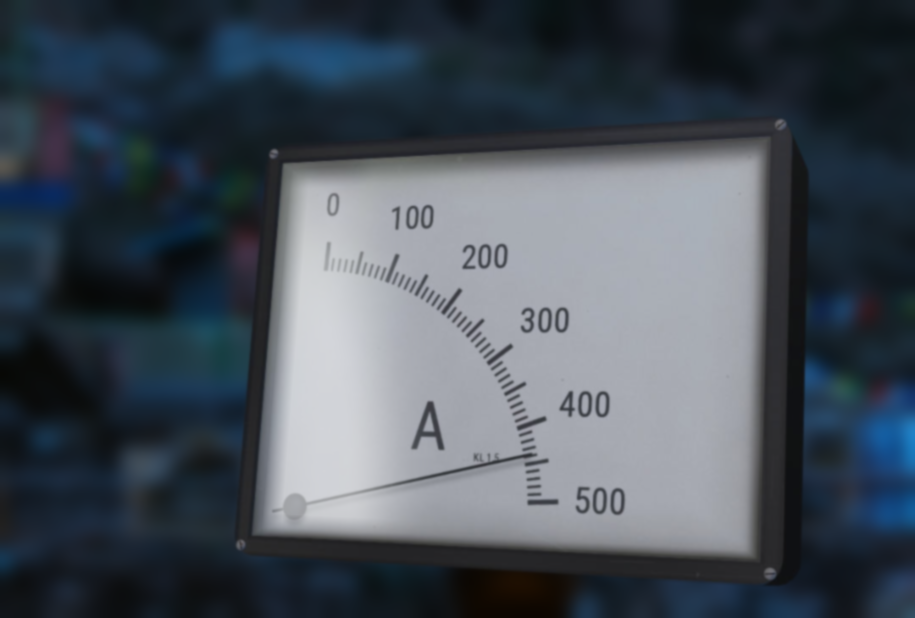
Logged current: 440,A
